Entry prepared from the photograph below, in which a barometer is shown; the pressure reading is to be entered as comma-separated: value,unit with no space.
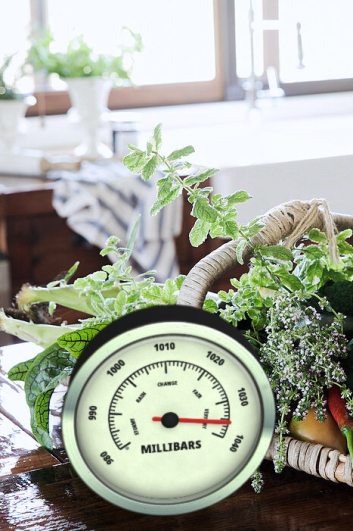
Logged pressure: 1035,mbar
